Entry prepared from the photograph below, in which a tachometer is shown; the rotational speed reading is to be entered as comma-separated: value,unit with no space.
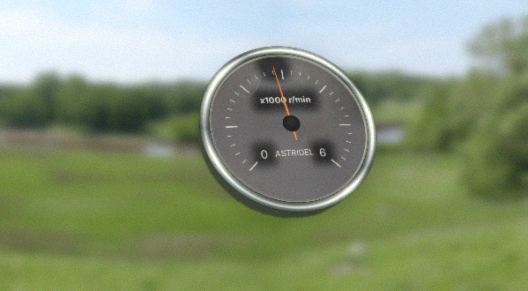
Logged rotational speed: 2800,rpm
